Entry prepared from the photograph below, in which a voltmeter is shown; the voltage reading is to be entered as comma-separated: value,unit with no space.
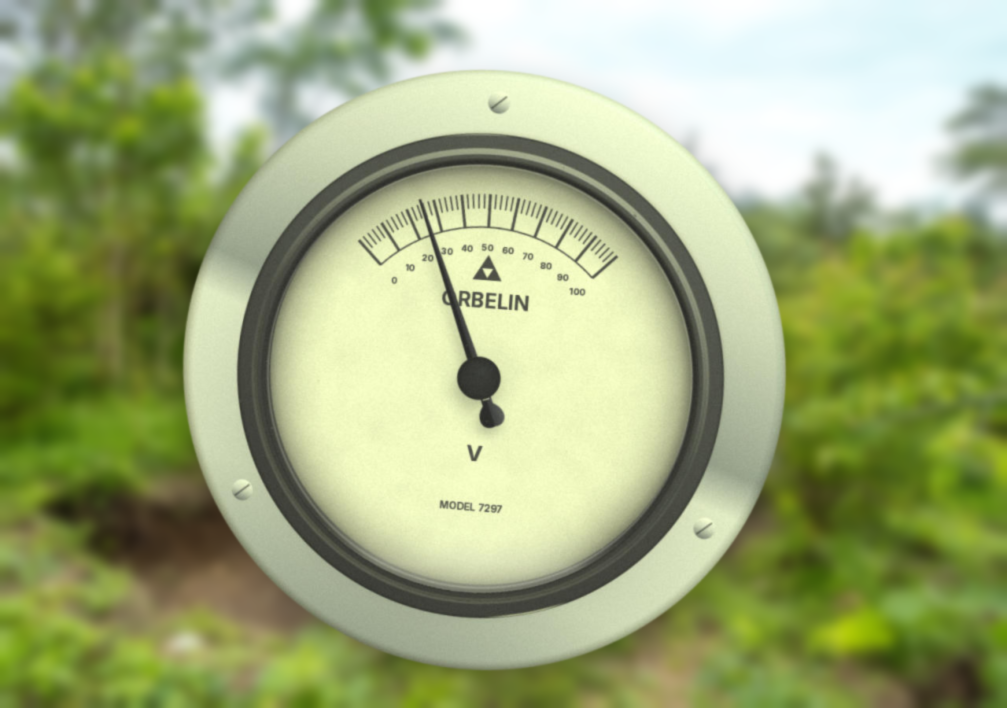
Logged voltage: 26,V
